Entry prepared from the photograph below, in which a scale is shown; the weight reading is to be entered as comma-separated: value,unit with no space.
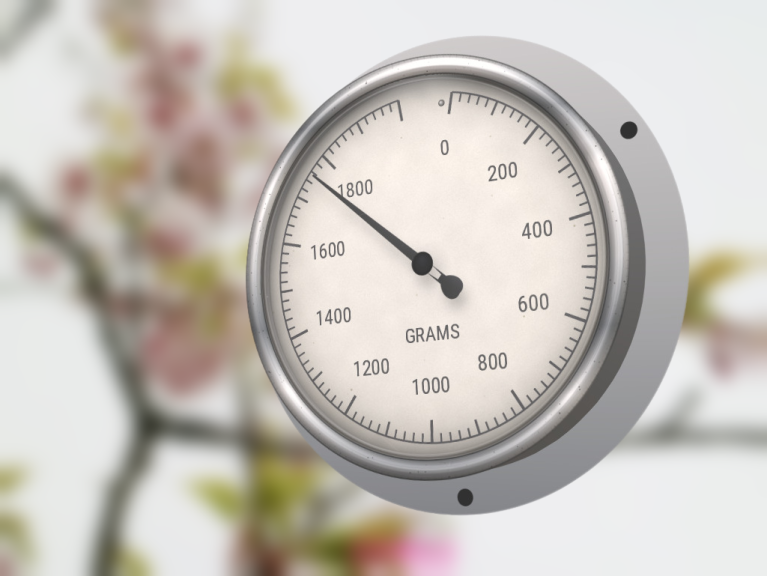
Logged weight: 1760,g
